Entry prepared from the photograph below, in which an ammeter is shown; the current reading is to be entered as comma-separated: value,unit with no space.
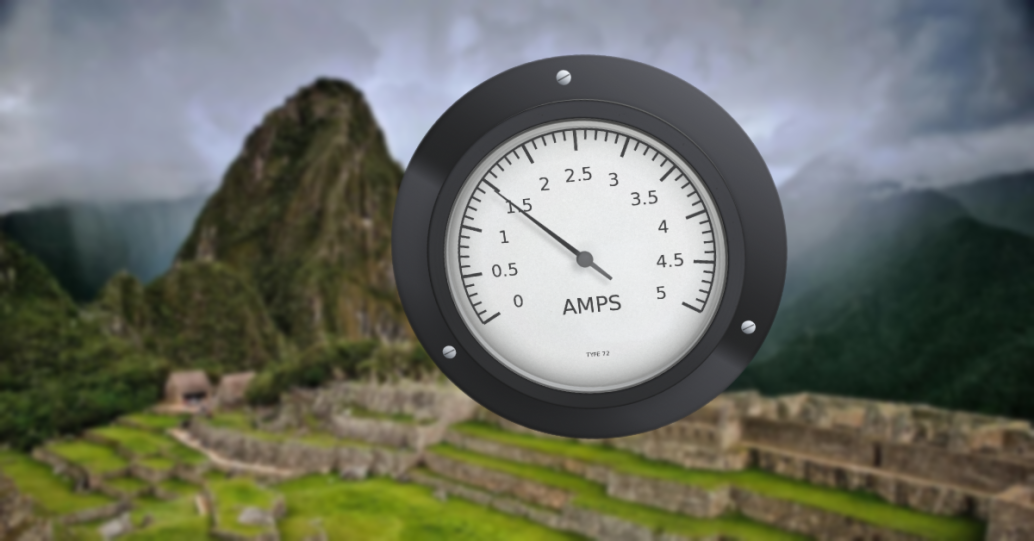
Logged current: 1.5,A
